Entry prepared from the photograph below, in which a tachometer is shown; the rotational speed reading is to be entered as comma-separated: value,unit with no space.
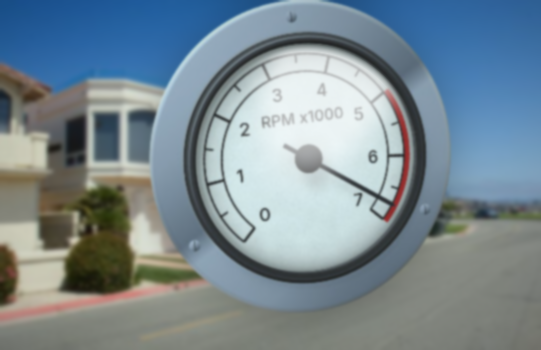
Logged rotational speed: 6750,rpm
